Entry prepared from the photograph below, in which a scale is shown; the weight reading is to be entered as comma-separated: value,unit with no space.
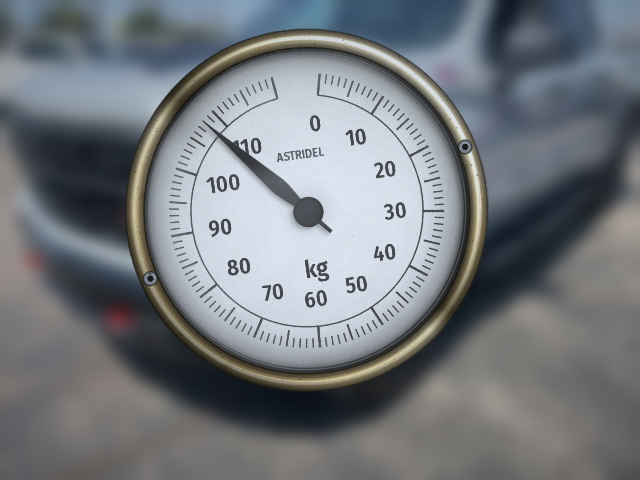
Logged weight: 108,kg
